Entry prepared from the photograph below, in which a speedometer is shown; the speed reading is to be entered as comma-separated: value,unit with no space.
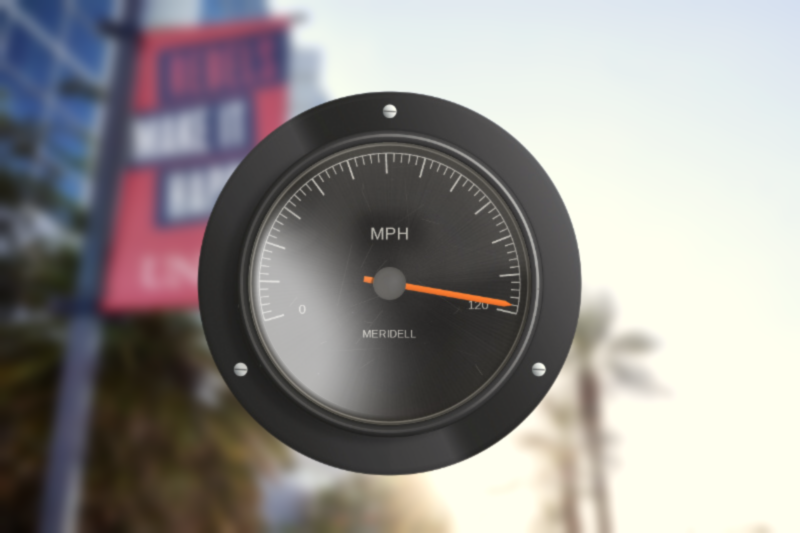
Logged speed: 118,mph
